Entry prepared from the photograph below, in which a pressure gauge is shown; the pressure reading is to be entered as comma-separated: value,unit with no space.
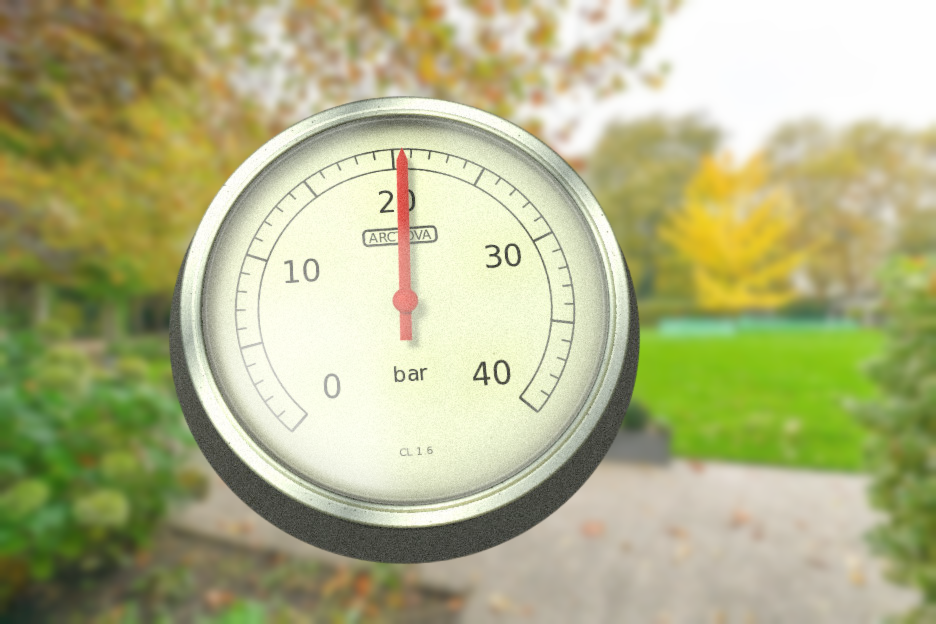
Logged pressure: 20.5,bar
